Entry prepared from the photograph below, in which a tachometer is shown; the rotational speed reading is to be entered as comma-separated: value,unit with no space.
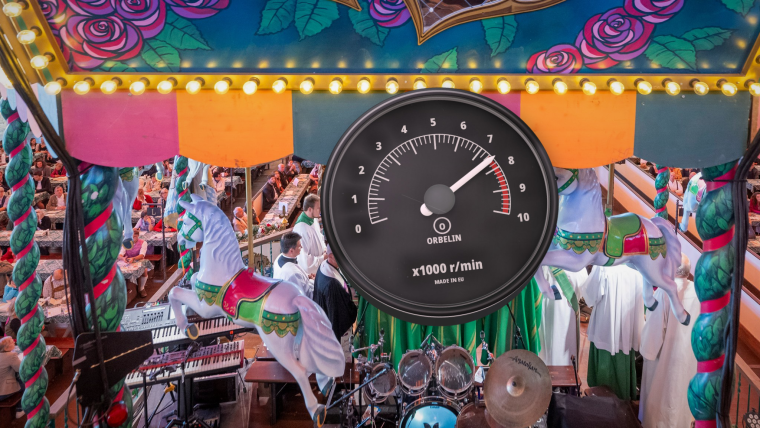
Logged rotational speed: 7600,rpm
